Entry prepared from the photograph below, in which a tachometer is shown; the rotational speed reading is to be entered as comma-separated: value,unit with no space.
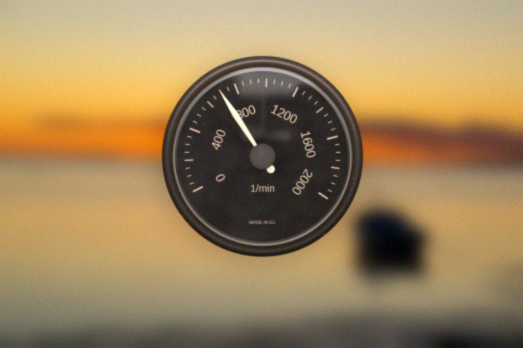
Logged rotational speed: 700,rpm
